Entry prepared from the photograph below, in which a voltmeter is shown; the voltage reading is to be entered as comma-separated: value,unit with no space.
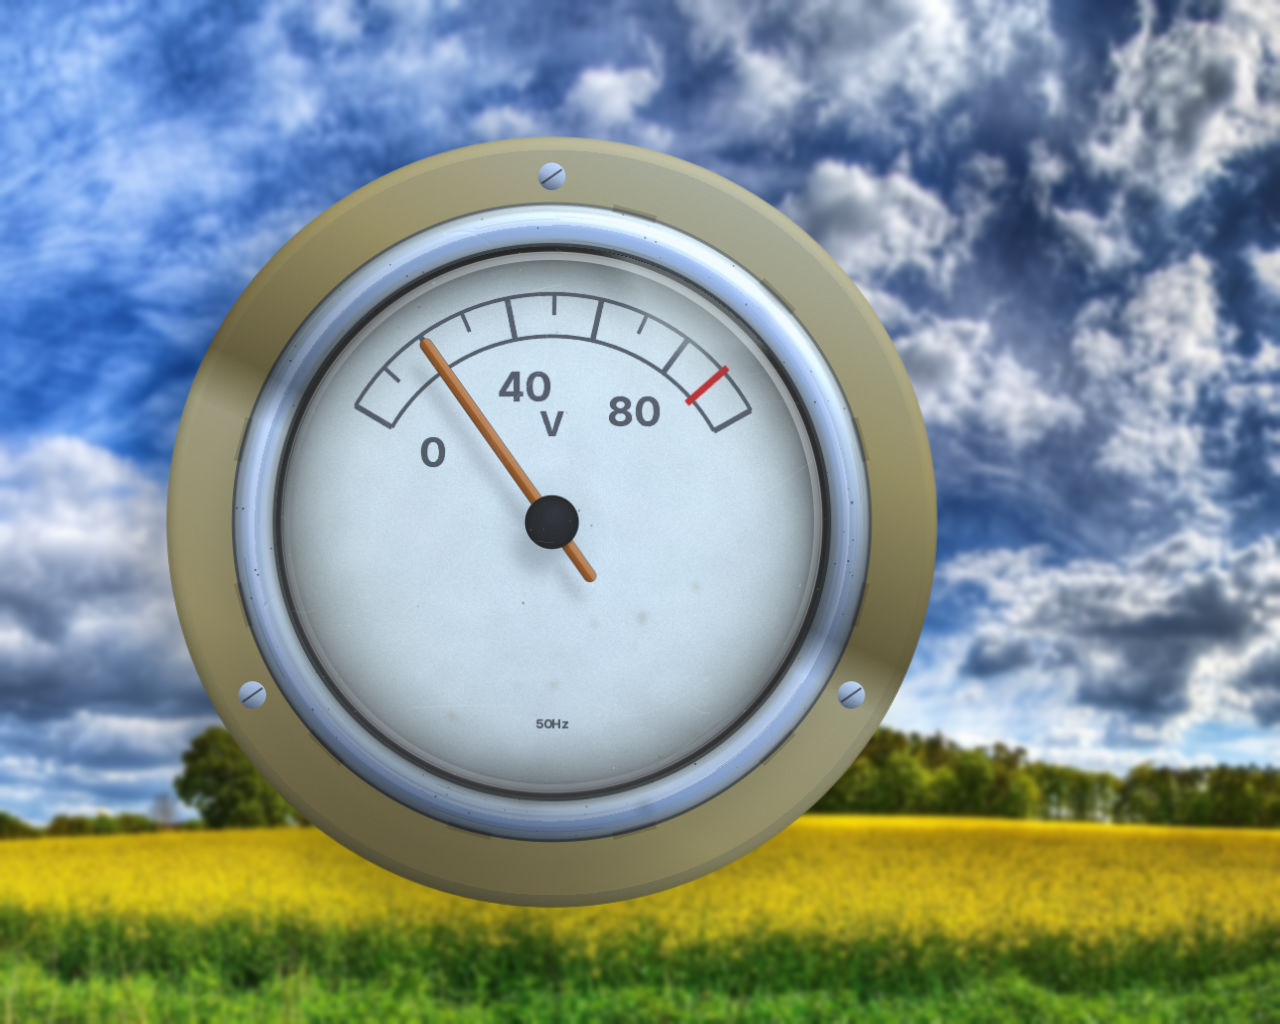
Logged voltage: 20,V
